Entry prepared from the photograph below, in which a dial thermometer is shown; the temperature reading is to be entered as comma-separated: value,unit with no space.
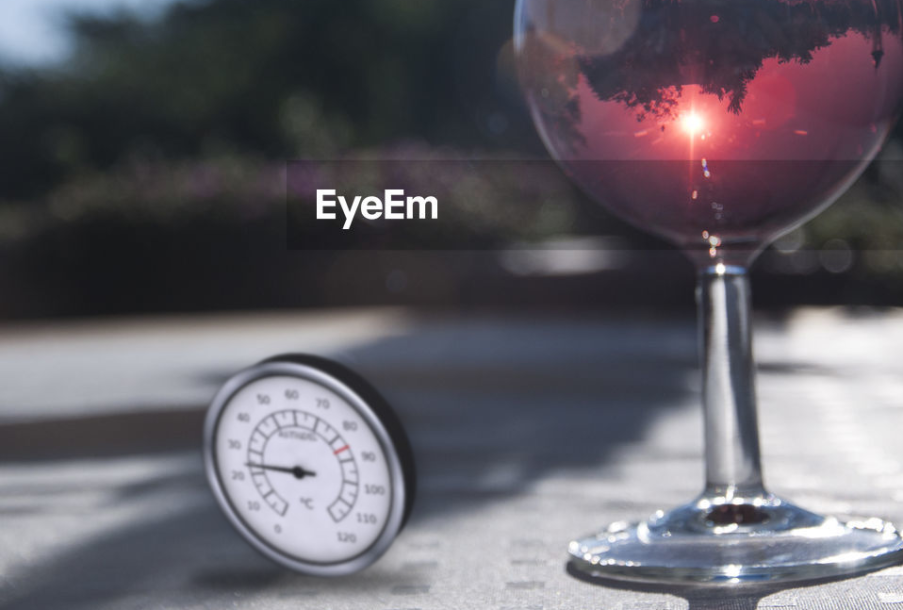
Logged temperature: 25,°C
